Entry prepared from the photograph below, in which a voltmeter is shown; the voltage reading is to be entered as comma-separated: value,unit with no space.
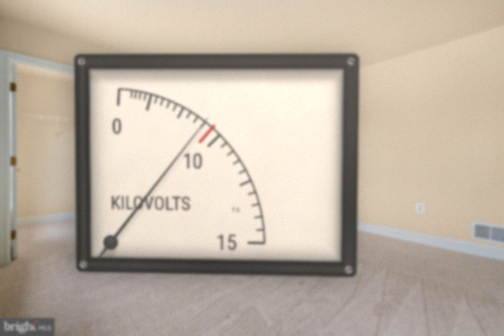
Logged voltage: 9,kV
